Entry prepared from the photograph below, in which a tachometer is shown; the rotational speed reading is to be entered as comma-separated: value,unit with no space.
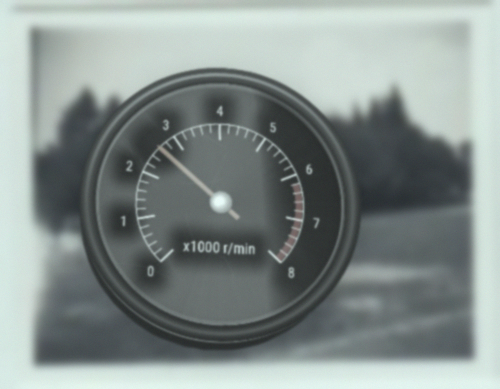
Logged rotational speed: 2600,rpm
